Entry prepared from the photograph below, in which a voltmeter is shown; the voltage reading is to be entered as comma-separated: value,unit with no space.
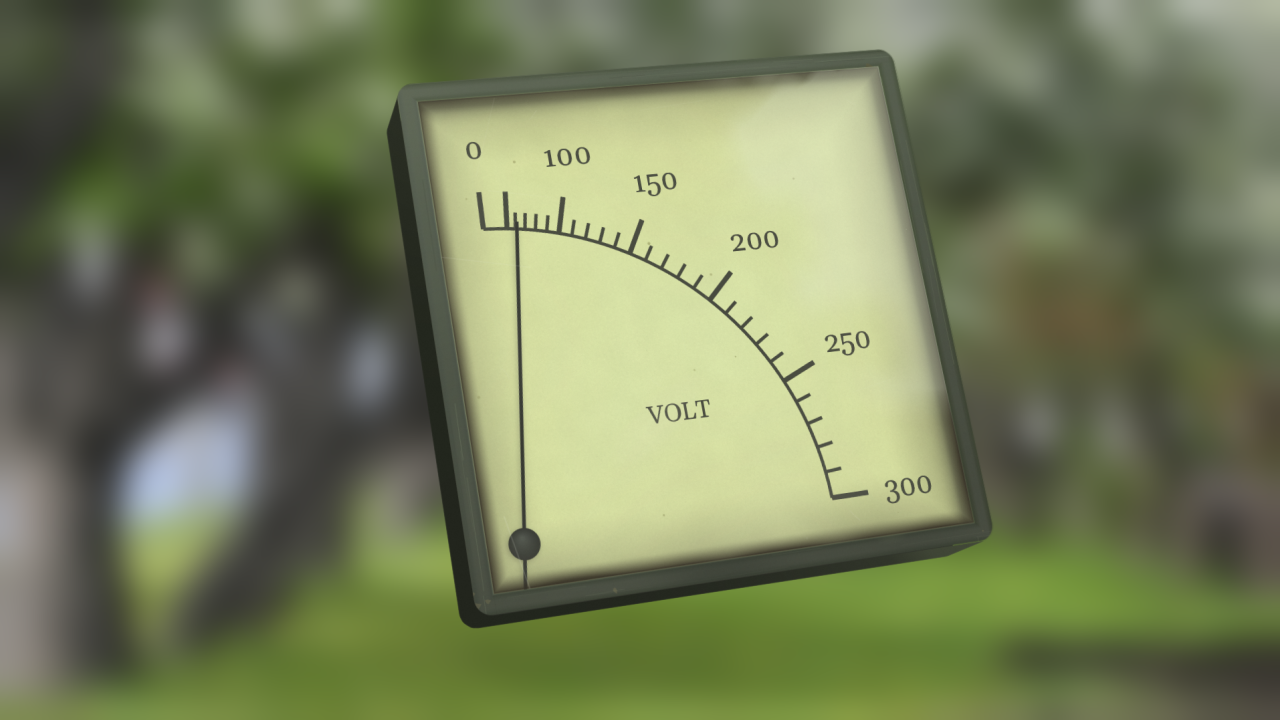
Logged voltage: 60,V
